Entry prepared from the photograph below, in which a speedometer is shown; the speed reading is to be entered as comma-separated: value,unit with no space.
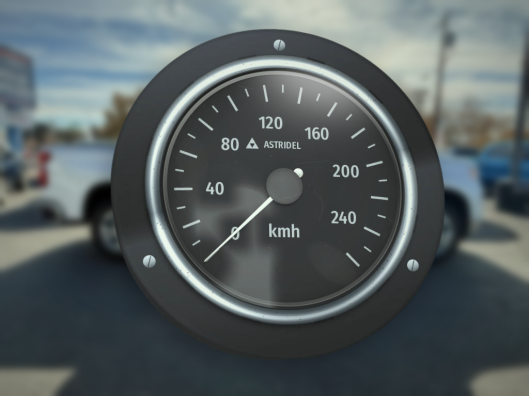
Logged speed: 0,km/h
